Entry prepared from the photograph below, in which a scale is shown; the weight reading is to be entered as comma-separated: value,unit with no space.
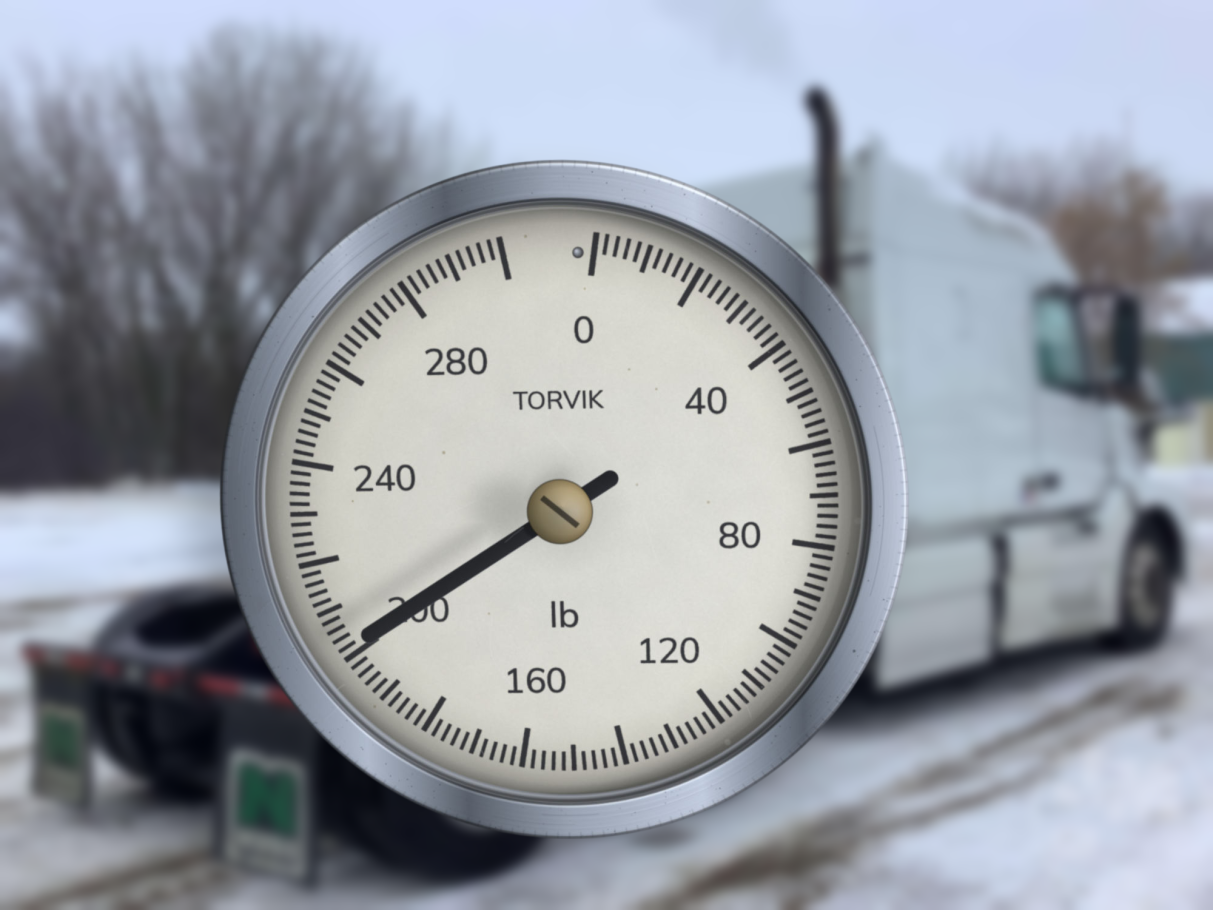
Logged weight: 202,lb
